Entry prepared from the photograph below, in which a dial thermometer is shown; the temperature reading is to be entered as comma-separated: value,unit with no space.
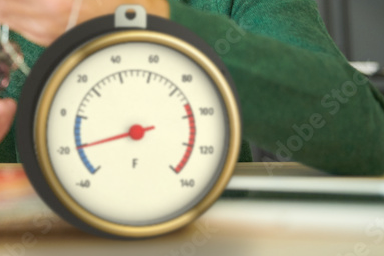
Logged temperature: -20,°F
